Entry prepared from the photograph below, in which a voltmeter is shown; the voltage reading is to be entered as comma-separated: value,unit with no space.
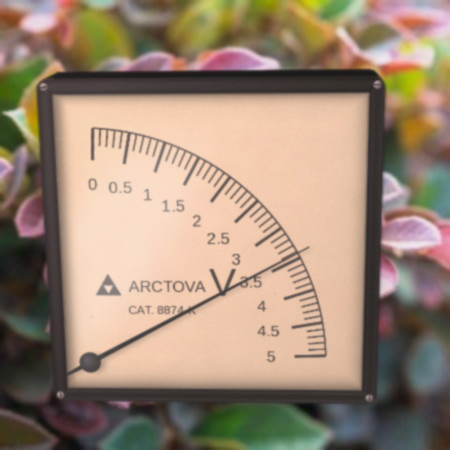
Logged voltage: 3.4,V
